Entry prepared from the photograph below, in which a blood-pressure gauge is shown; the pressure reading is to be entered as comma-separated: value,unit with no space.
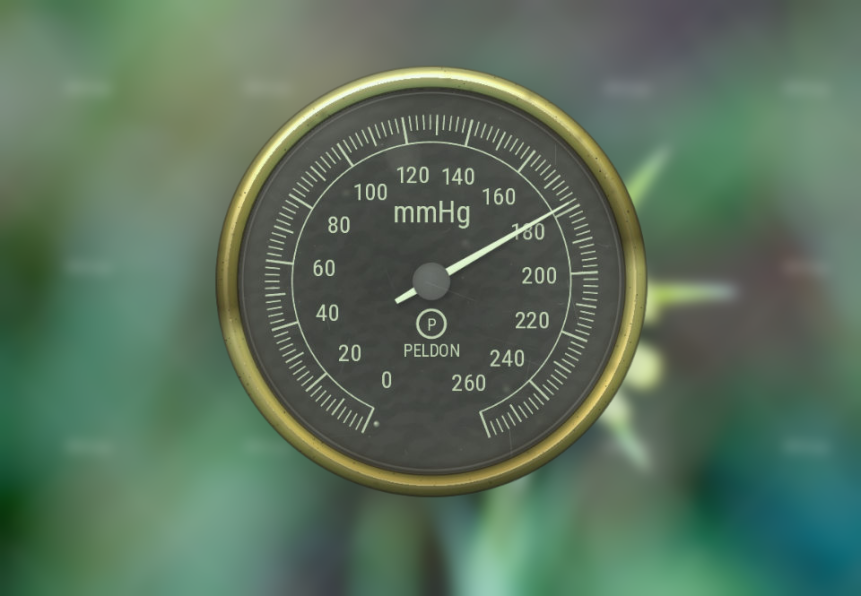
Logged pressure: 178,mmHg
